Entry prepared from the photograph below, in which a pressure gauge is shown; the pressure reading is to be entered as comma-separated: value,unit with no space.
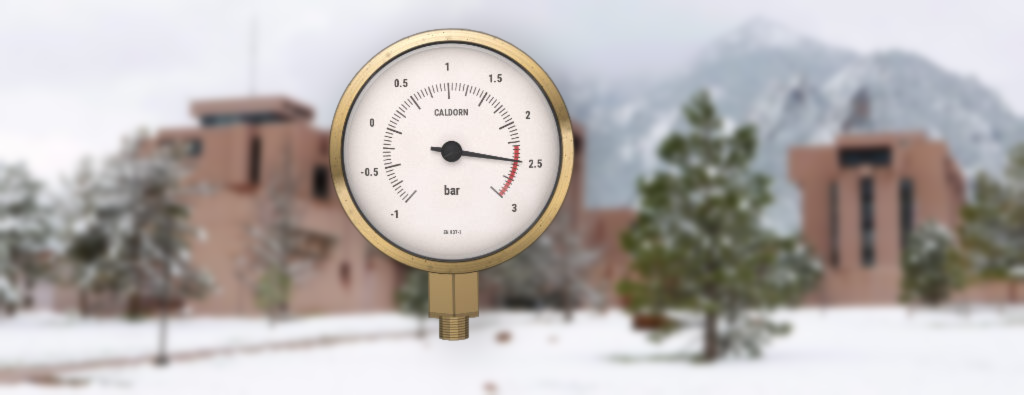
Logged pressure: 2.5,bar
